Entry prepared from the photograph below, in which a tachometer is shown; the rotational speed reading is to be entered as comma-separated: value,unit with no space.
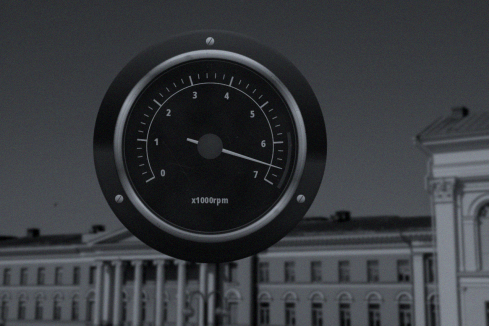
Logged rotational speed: 6600,rpm
